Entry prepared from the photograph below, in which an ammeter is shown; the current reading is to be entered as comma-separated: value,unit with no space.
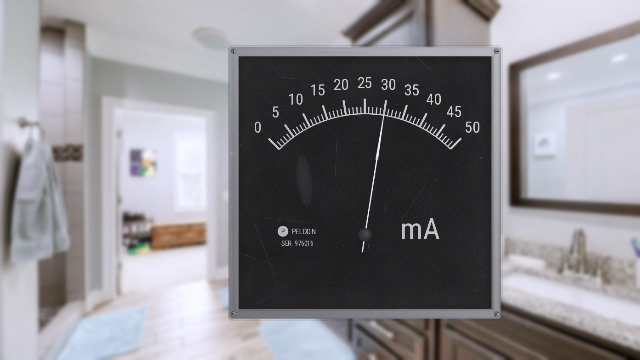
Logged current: 30,mA
